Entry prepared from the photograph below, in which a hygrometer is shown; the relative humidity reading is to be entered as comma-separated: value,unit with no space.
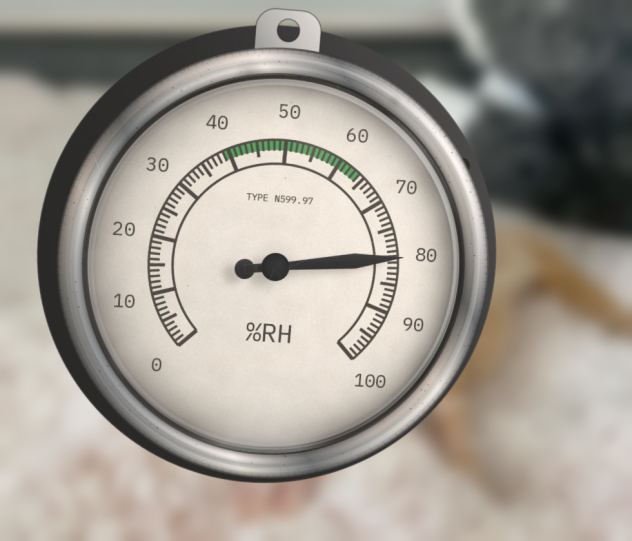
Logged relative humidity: 80,%
